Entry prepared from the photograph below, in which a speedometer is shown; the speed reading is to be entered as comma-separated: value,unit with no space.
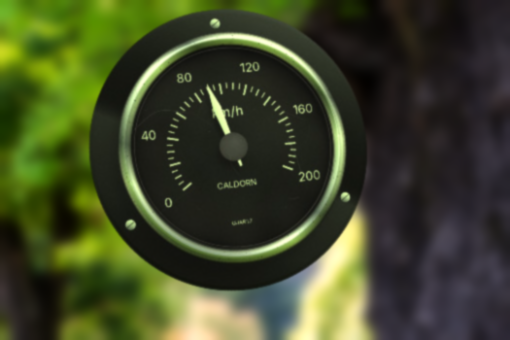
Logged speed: 90,km/h
